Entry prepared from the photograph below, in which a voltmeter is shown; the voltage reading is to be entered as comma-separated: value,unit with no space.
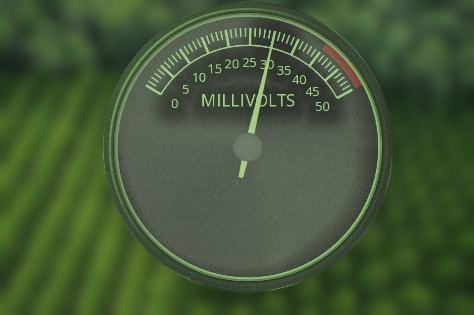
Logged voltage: 30,mV
